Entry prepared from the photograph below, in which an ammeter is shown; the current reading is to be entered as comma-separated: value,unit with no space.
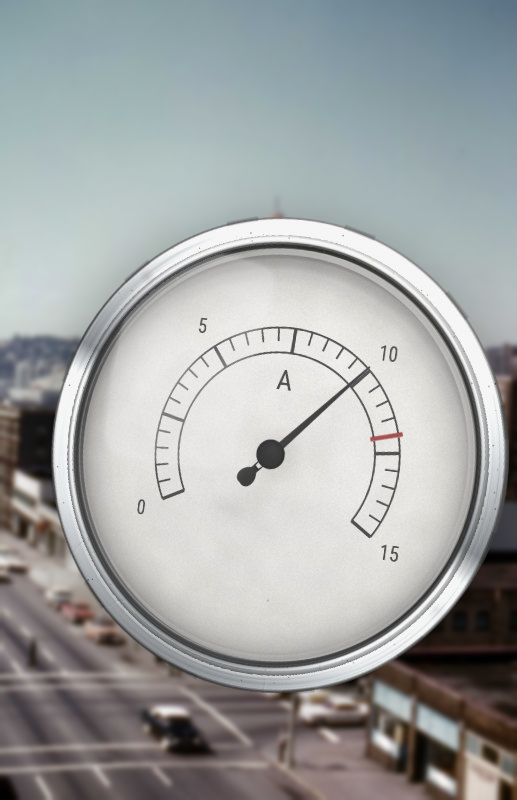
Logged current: 10,A
